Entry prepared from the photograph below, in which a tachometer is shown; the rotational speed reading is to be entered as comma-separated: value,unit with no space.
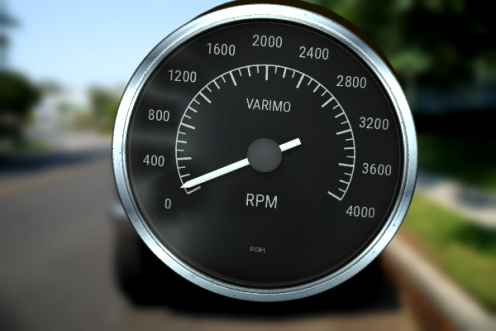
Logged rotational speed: 100,rpm
